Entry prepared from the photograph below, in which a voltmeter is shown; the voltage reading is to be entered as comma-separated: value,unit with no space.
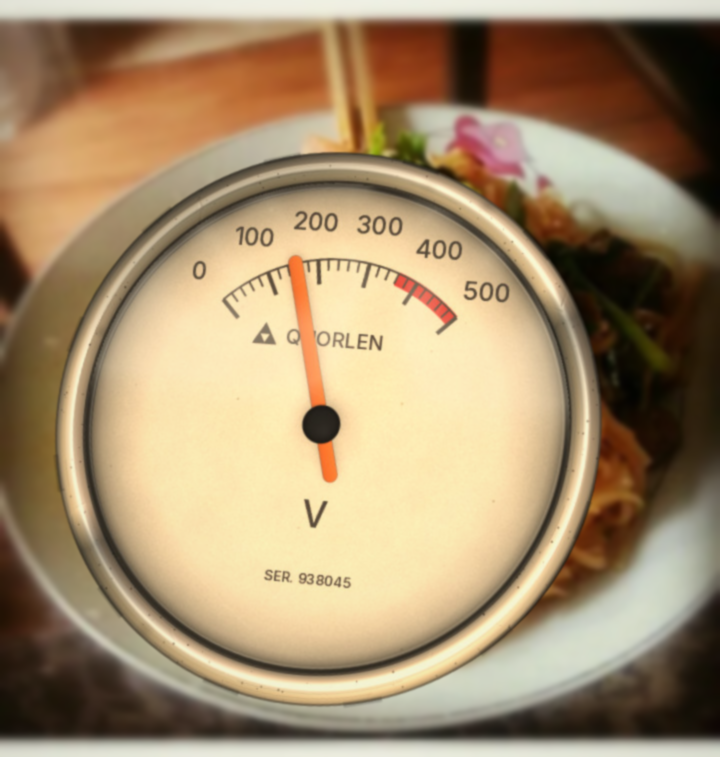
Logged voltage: 160,V
